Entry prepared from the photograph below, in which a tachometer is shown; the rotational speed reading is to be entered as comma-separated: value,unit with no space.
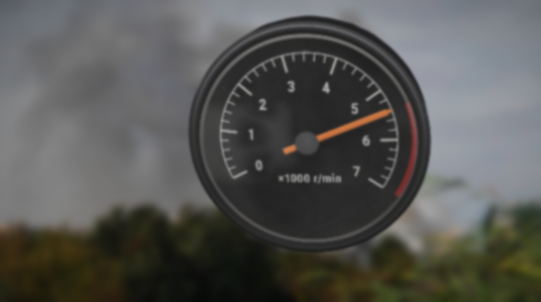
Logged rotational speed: 5400,rpm
